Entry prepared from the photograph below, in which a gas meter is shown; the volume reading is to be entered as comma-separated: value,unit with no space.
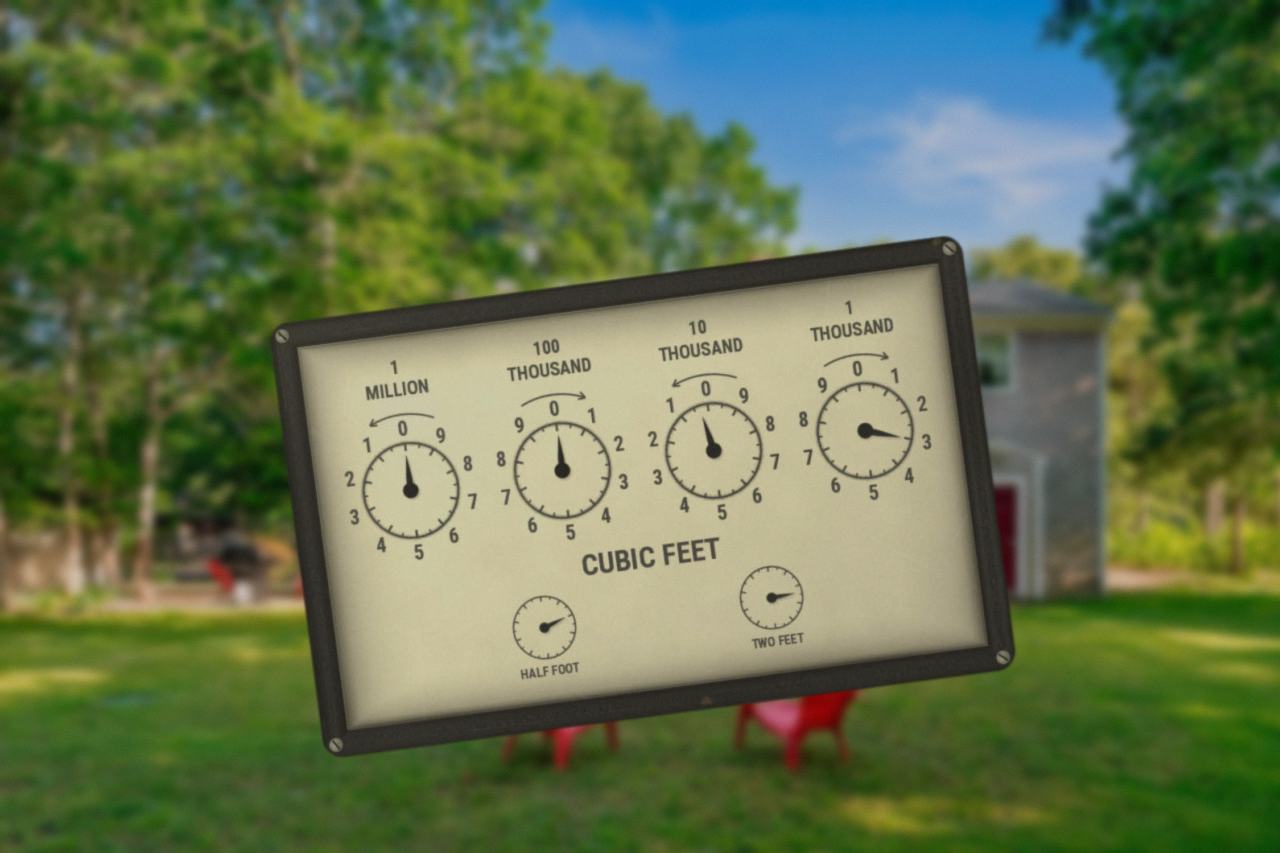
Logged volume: 300,ft³
